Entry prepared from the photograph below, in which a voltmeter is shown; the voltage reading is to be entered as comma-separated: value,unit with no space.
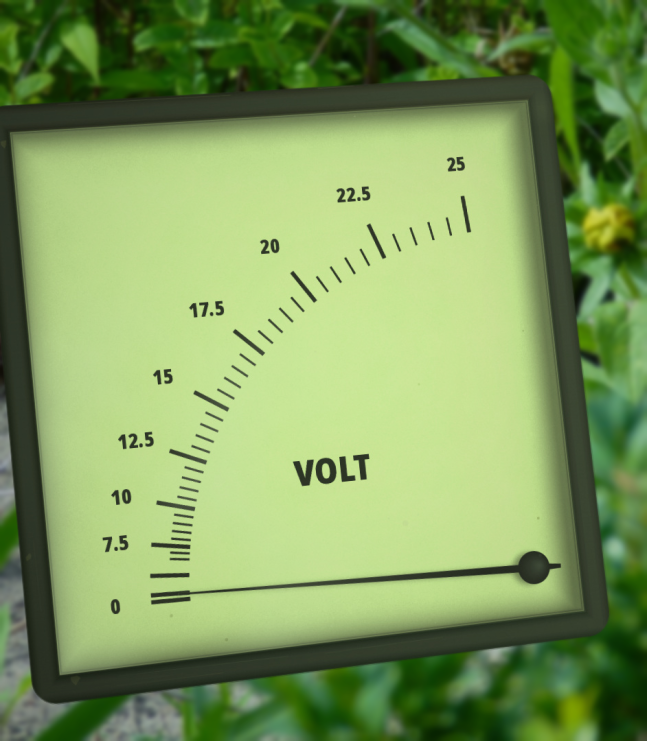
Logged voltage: 2.5,V
